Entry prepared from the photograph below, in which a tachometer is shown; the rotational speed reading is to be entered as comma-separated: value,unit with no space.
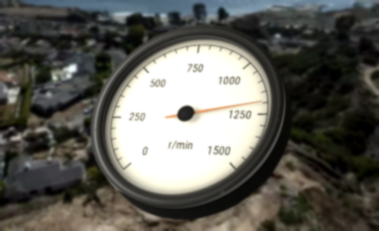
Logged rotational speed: 1200,rpm
